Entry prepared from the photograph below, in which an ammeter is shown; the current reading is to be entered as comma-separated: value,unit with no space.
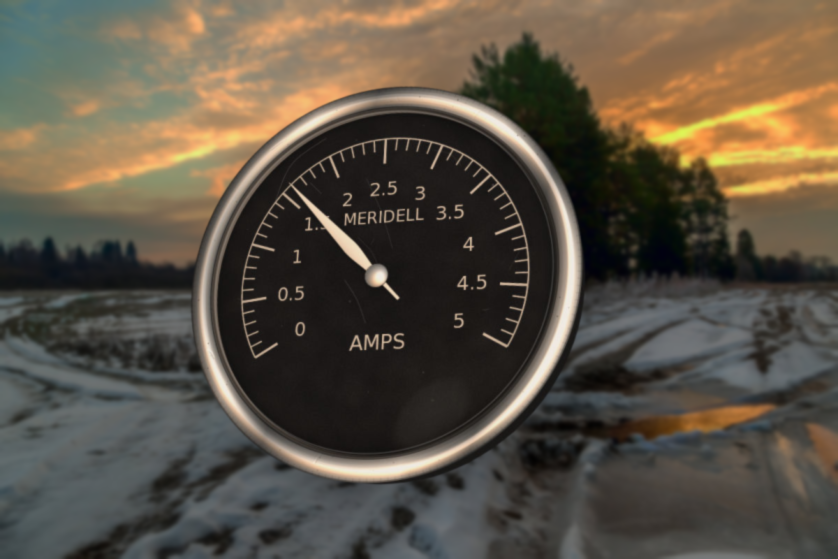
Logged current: 1.6,A
